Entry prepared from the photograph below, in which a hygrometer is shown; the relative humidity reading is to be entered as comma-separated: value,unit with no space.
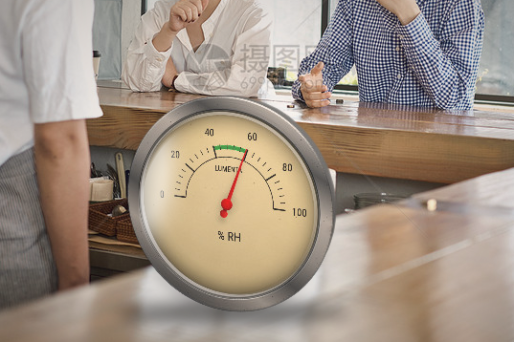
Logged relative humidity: 60,%
